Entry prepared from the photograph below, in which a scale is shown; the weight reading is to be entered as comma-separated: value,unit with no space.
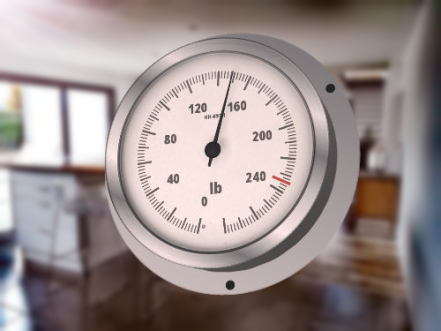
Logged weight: 150,lb
